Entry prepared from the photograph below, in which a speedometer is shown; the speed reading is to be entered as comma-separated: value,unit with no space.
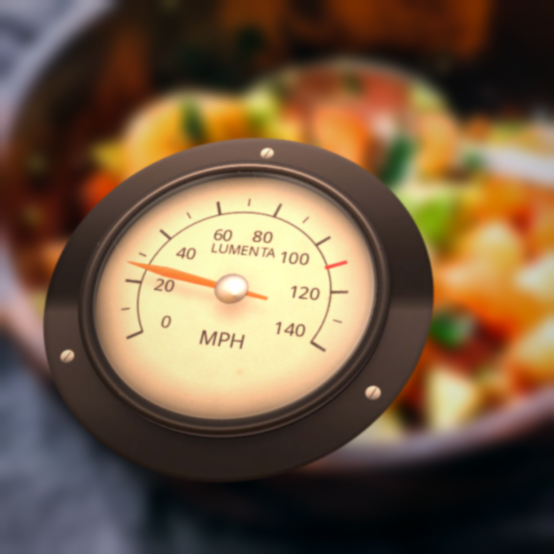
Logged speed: 25,mph
